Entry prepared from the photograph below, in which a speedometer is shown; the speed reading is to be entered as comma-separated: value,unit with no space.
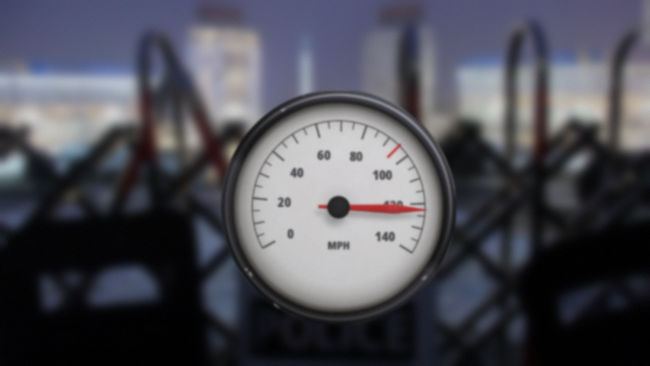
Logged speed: 122.5,mph
